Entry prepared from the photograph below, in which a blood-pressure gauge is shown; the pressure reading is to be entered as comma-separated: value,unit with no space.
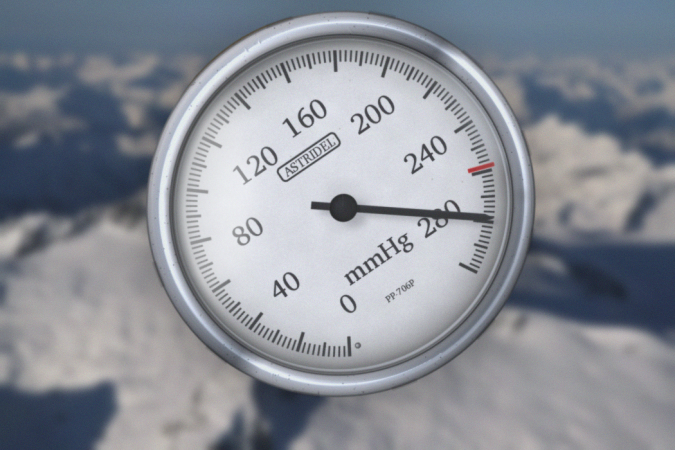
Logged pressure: 278,mmHg
